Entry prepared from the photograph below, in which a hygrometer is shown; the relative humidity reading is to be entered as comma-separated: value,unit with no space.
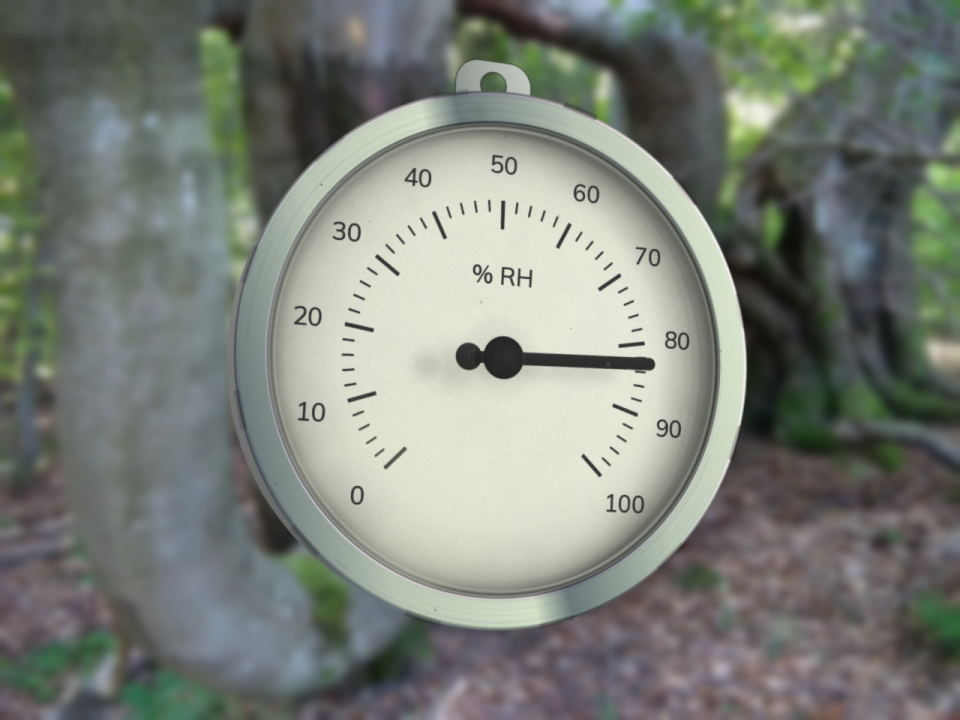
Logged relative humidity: 83,%
